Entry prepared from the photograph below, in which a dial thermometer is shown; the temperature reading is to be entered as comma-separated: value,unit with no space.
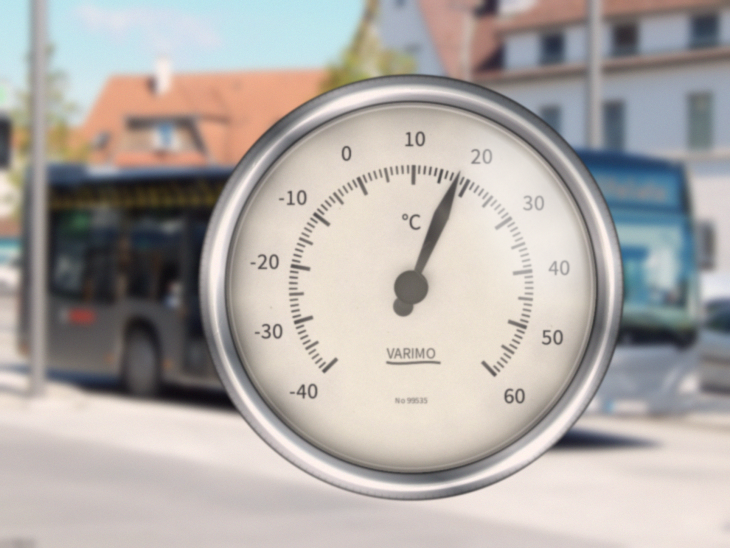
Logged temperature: 18,°C
